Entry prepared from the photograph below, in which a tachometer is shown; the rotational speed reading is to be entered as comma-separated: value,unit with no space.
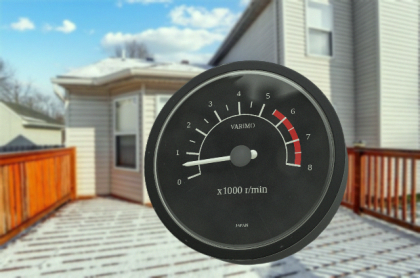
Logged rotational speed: 500,rpm
